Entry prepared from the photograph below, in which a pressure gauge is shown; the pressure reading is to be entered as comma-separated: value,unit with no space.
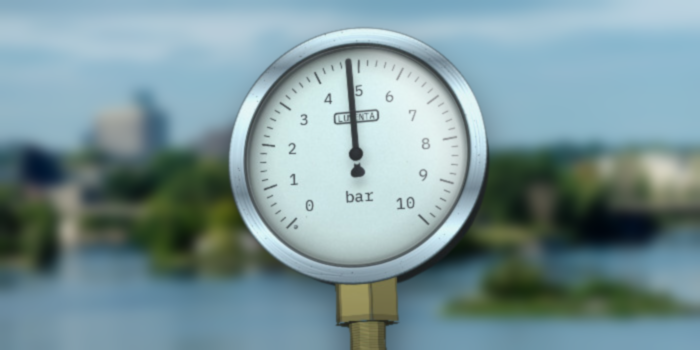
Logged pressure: 4.8,bar
